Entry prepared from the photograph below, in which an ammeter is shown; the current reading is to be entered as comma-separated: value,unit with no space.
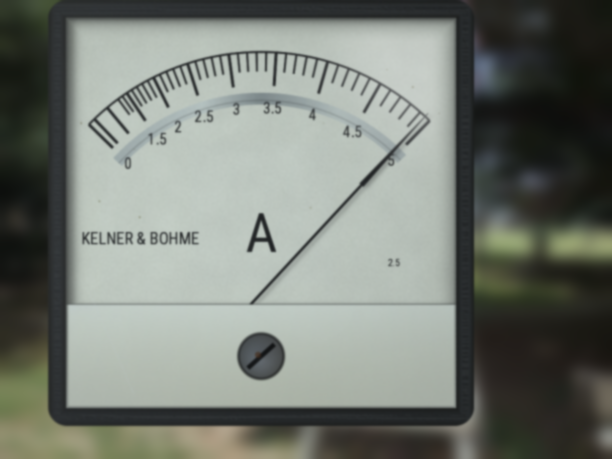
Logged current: 4.95,A
